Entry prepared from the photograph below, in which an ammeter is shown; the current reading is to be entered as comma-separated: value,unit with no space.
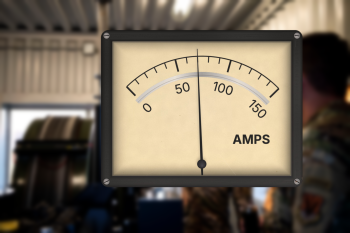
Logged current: 70,A
